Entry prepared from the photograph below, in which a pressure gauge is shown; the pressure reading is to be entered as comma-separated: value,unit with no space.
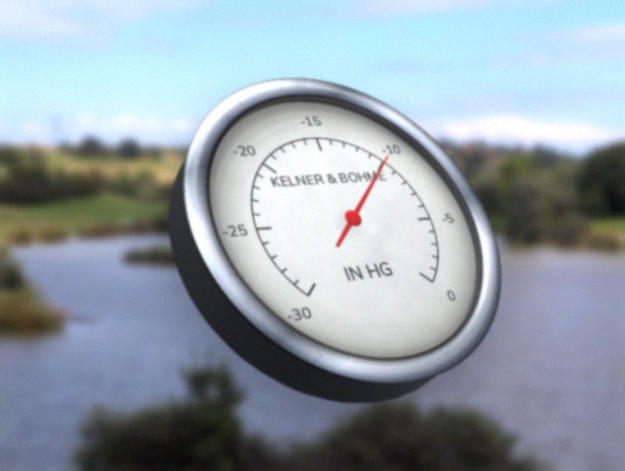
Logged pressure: -10,inHg
